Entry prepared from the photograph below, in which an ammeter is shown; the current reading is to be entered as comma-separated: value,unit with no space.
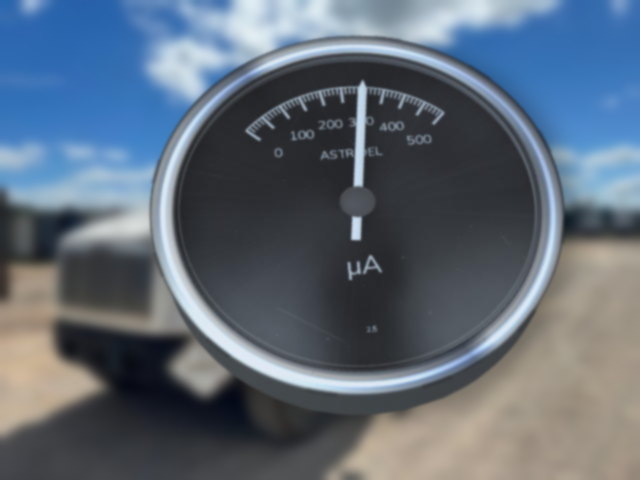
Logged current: 300,µA
